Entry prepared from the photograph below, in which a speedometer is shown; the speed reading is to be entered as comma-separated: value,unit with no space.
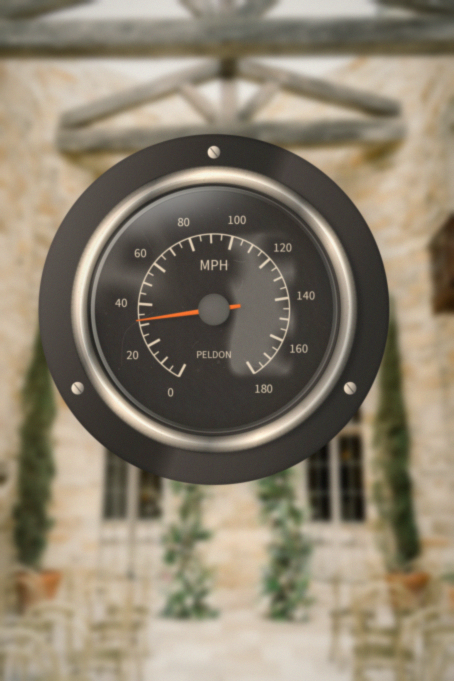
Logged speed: 32.5,mph
